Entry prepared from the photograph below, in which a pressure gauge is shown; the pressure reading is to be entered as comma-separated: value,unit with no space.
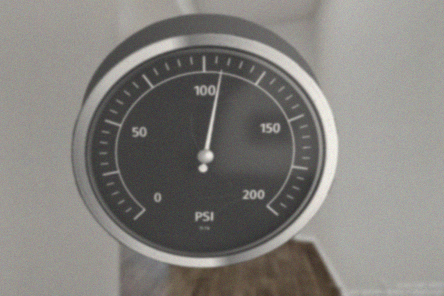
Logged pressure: 107.5,psi
